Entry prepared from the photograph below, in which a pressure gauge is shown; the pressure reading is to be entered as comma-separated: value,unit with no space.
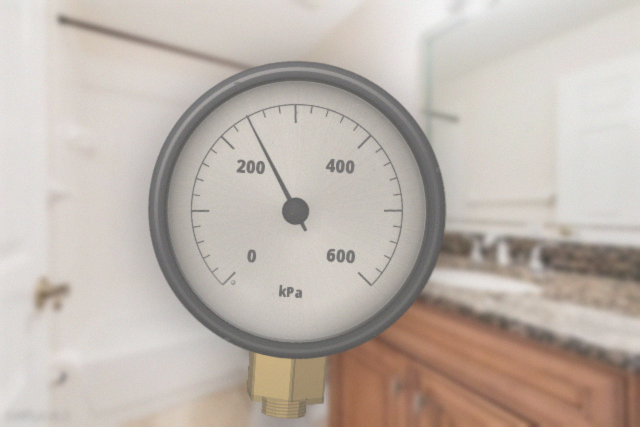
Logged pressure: 240,kPa
